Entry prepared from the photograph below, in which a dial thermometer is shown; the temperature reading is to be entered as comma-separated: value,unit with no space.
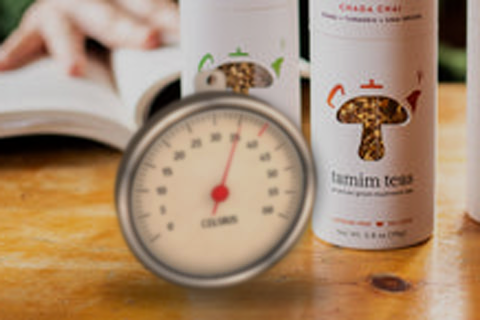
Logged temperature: 35,°C
